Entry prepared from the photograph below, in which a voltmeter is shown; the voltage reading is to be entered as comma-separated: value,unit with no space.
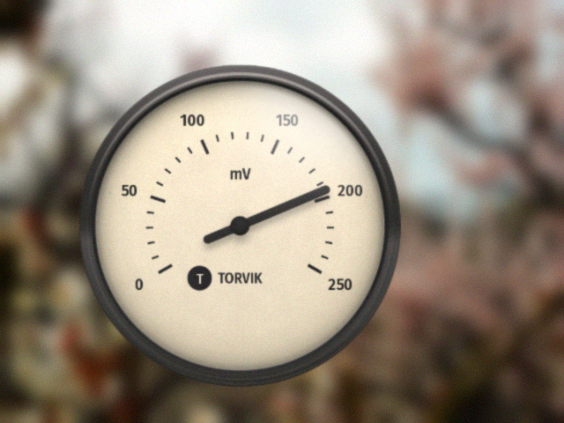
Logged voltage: 195,mV
